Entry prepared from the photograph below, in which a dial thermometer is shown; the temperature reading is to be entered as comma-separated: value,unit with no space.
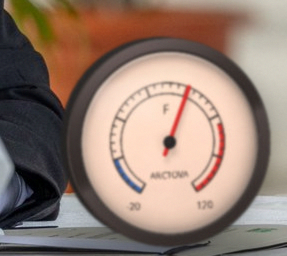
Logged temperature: 60,°F
